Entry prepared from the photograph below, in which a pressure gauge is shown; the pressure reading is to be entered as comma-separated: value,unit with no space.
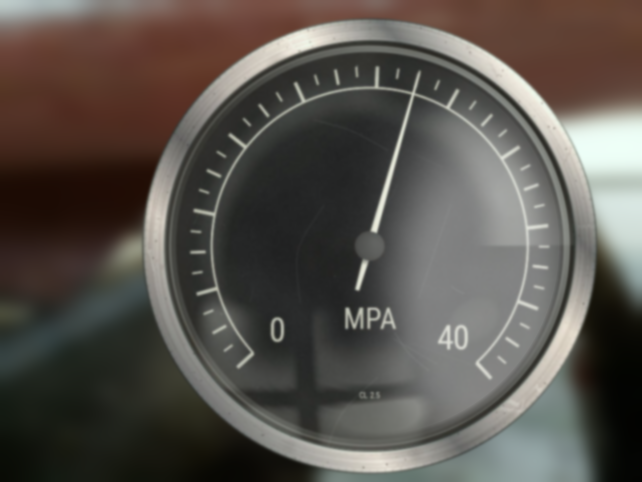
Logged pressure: 22,MPa
